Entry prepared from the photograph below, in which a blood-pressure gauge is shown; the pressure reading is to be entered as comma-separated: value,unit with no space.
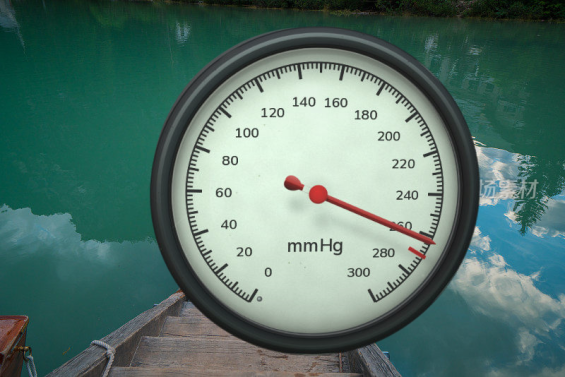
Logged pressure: 262,mmHg
